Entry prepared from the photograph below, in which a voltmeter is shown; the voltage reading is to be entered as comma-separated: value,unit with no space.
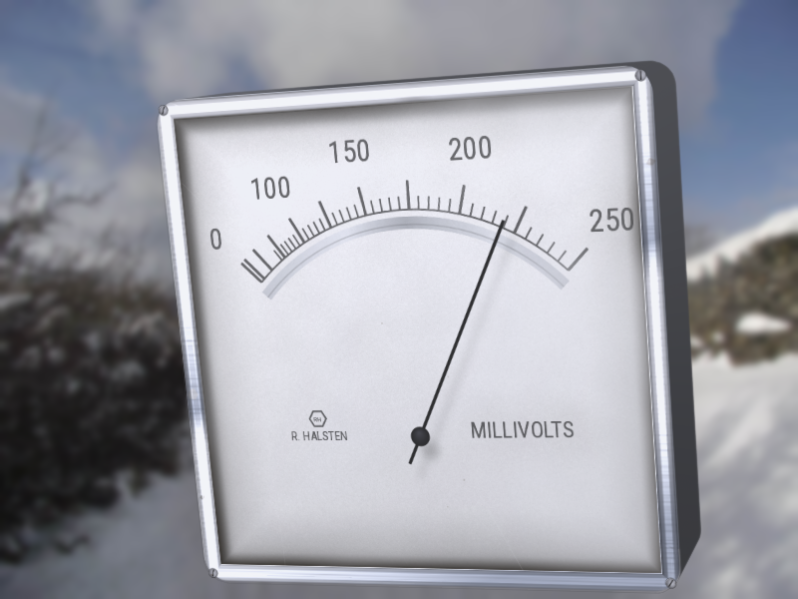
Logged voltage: 220,mV
